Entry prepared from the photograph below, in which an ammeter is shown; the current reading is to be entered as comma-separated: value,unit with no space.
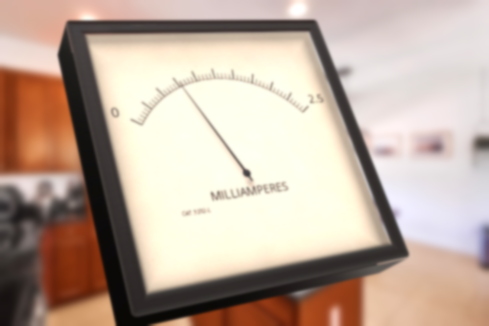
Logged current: 0.75,mA
